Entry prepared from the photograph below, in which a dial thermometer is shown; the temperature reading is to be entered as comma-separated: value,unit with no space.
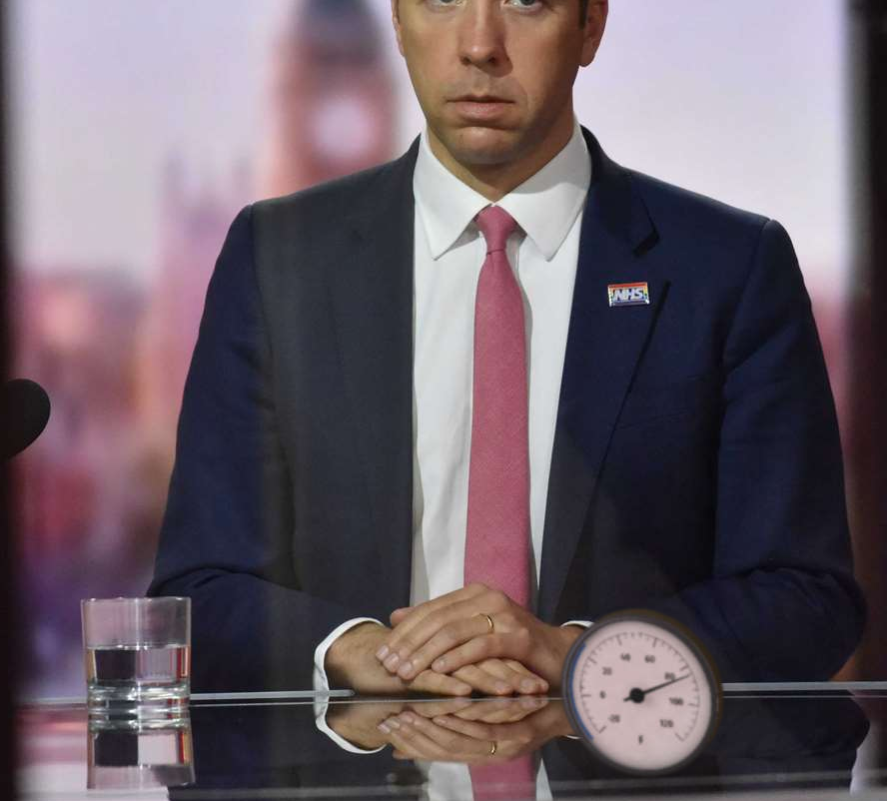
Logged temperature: 84,°F
